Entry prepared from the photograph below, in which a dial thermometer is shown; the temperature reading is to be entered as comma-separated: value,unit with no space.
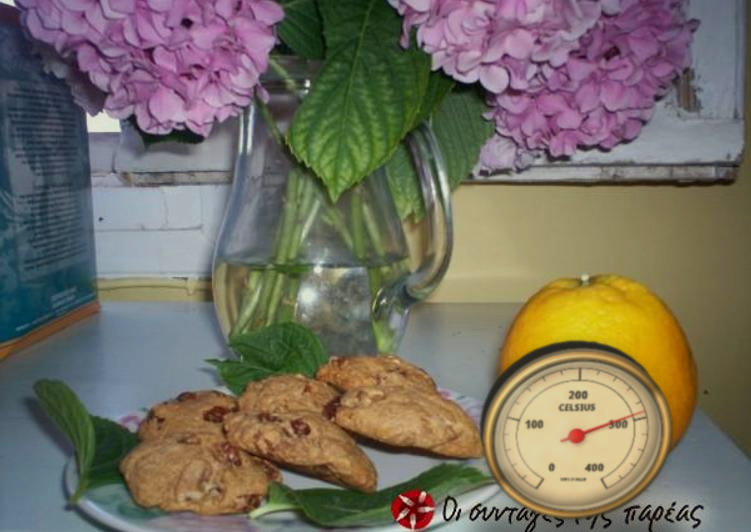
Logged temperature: 290,°C
